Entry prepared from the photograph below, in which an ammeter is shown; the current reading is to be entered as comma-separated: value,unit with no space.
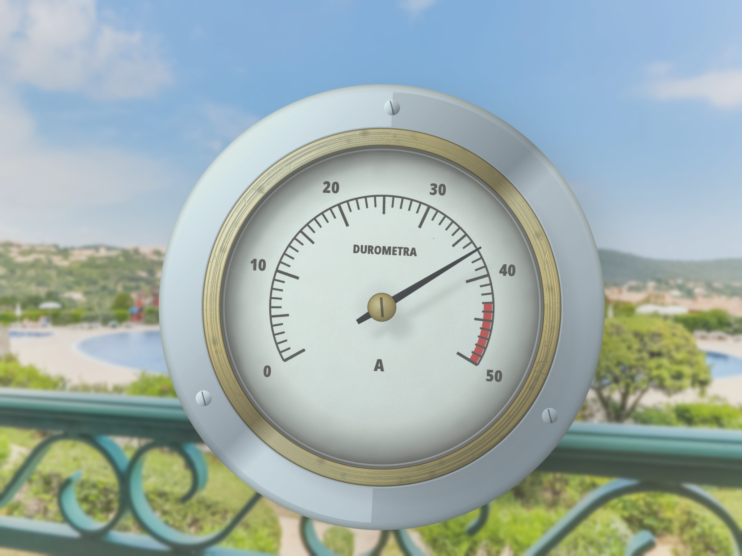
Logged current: 37,A
